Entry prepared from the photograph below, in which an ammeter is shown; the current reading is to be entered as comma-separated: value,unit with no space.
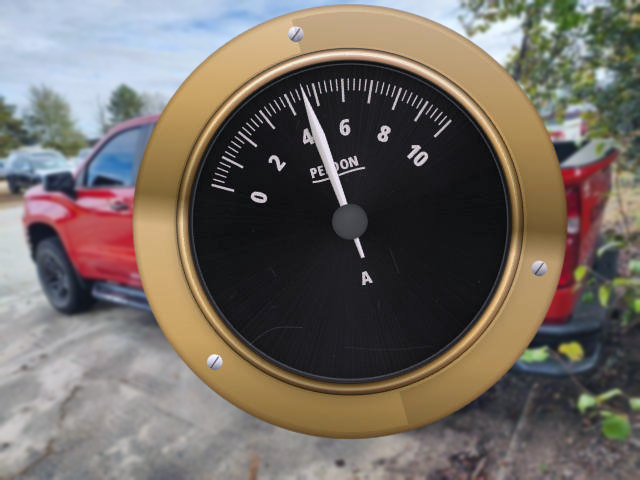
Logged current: 4.6,A
